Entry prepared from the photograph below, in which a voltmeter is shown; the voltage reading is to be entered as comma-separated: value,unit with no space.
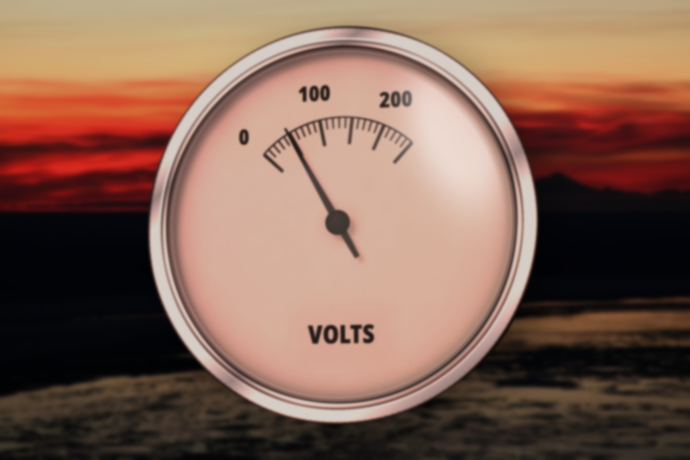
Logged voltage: 50,V
